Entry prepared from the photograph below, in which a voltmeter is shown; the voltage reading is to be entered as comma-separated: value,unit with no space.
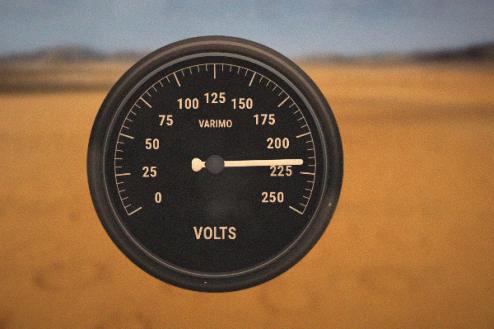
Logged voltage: 217.5,V
